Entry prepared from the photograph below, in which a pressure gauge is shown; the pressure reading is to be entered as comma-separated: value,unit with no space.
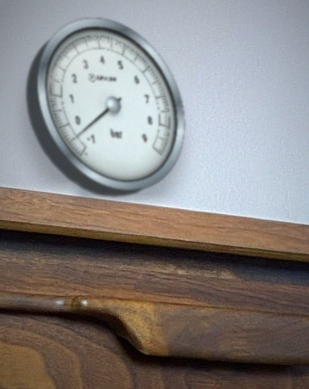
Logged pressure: -0.5,bar
